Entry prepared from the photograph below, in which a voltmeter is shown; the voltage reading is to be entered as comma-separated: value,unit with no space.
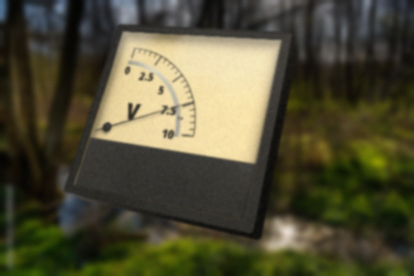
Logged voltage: 7.5,V
